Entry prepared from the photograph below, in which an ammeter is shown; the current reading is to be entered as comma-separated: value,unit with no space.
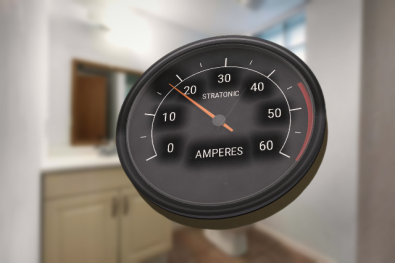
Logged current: 17.5,A
